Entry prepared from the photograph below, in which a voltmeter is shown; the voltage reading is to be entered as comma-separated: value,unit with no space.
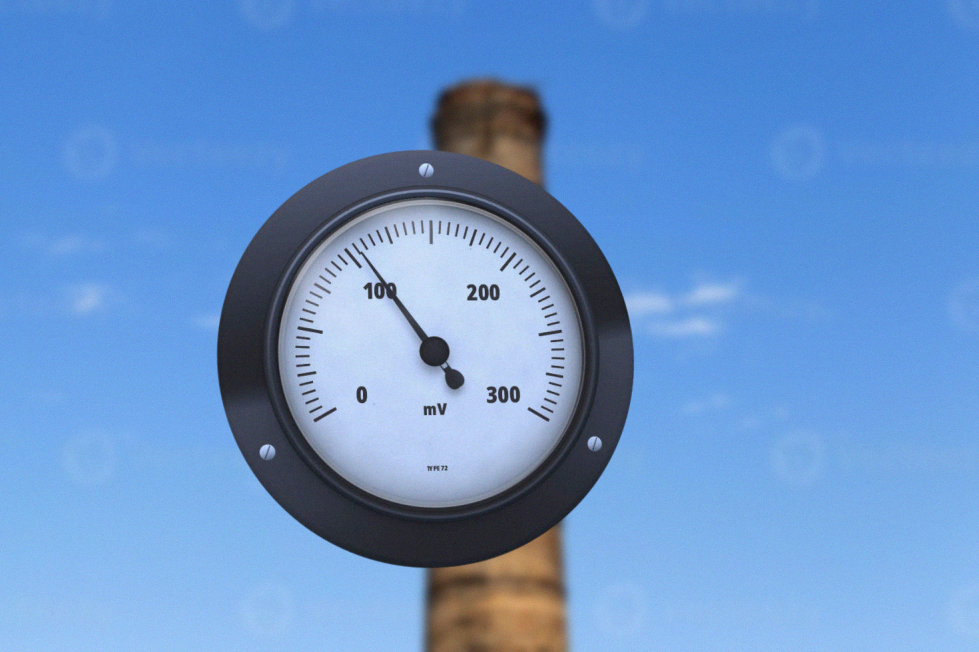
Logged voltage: 105,mV
